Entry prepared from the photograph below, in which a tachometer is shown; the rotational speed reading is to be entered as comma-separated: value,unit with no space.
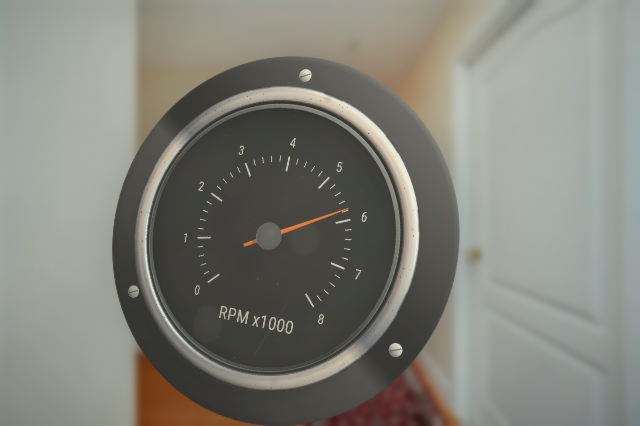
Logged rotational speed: 5800,rpm
